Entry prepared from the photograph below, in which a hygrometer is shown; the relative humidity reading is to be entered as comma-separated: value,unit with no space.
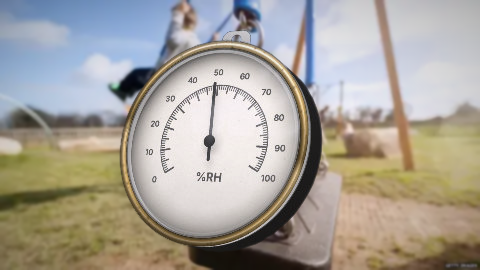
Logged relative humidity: 50,%
